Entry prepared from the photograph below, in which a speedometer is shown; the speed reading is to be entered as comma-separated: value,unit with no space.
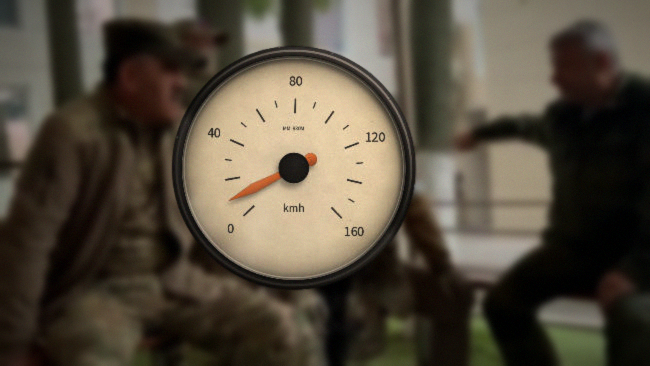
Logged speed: 10,km/h
